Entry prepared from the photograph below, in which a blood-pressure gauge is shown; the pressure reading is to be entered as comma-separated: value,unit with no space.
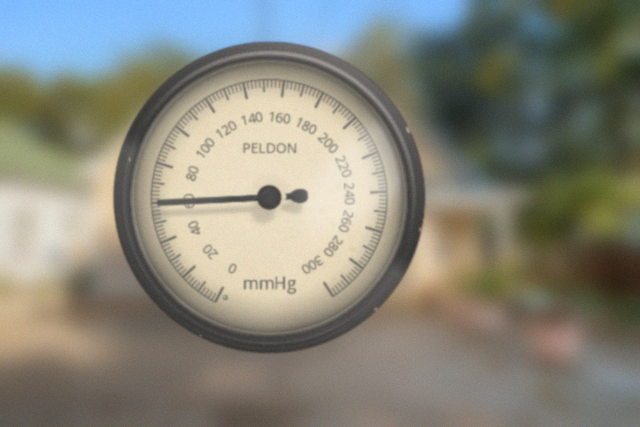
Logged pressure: 60,mmHg
